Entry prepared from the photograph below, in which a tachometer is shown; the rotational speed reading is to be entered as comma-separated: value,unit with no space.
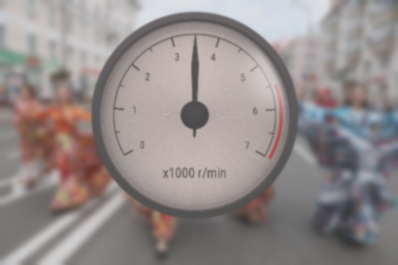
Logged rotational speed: 3500,rpm
